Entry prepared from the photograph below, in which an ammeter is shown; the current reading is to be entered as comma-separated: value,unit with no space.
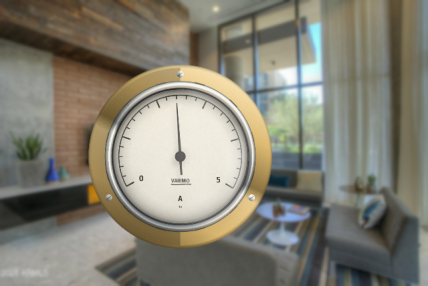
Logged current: 2.4,A
